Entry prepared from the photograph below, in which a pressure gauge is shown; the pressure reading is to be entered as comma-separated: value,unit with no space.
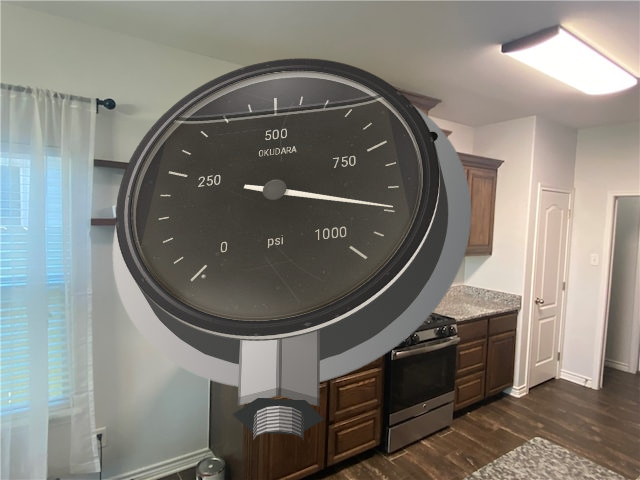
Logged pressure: 900,psi
